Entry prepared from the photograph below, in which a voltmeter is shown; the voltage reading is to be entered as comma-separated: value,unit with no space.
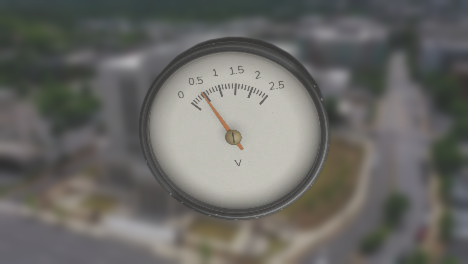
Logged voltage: 0.5,V
